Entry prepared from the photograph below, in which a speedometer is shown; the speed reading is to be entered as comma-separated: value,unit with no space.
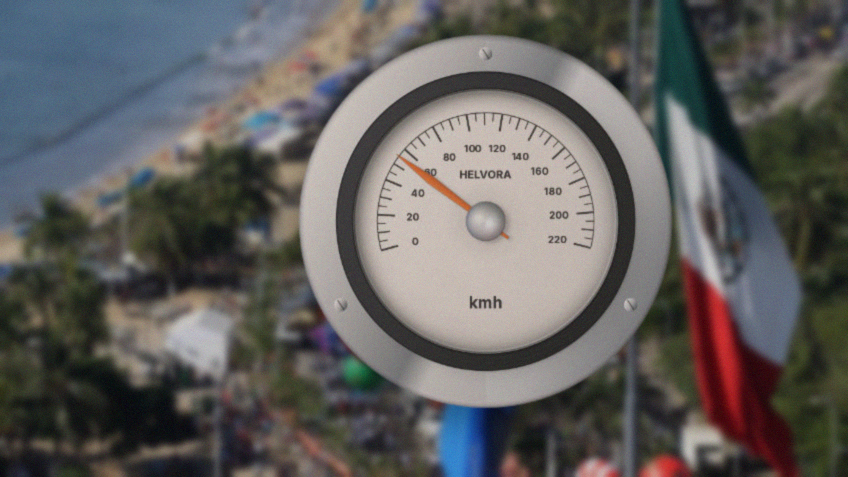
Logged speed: 55,km/h
